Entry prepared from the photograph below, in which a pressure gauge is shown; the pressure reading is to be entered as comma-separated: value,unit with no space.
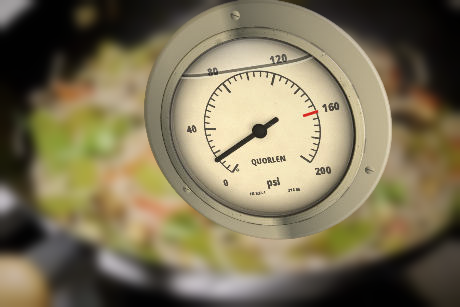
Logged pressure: 15,psi
